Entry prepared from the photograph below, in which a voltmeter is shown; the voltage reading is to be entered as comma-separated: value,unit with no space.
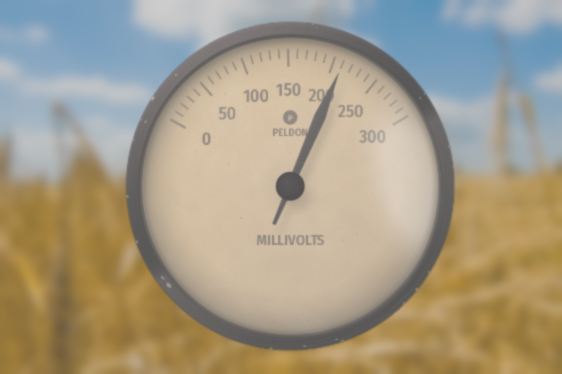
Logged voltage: 210,mV
